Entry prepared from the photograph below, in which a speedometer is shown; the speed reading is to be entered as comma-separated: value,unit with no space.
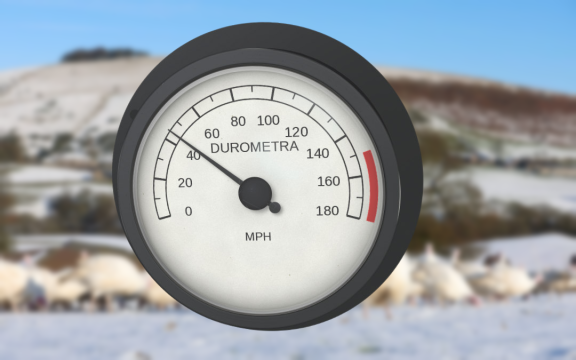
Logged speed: 45,mph
